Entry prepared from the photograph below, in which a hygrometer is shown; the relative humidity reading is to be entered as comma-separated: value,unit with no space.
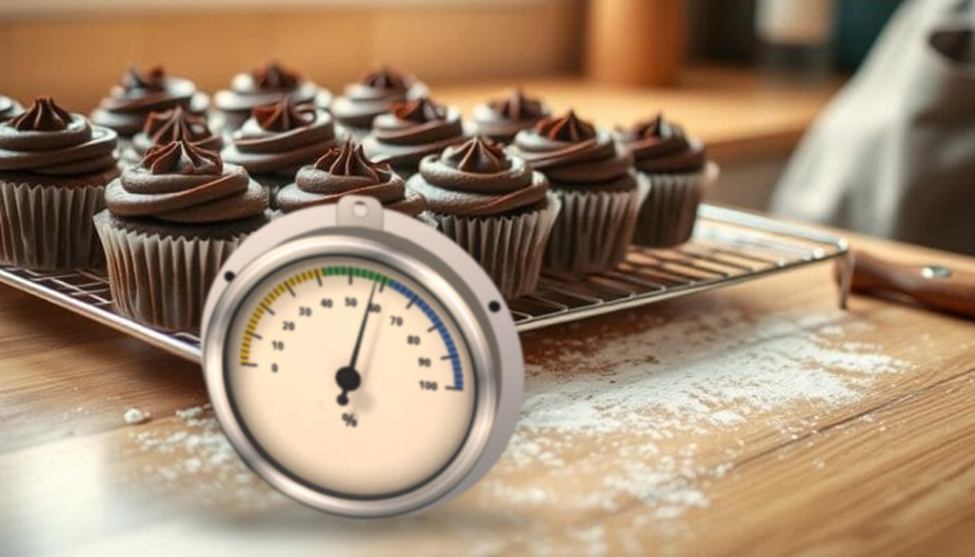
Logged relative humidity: 58,%
